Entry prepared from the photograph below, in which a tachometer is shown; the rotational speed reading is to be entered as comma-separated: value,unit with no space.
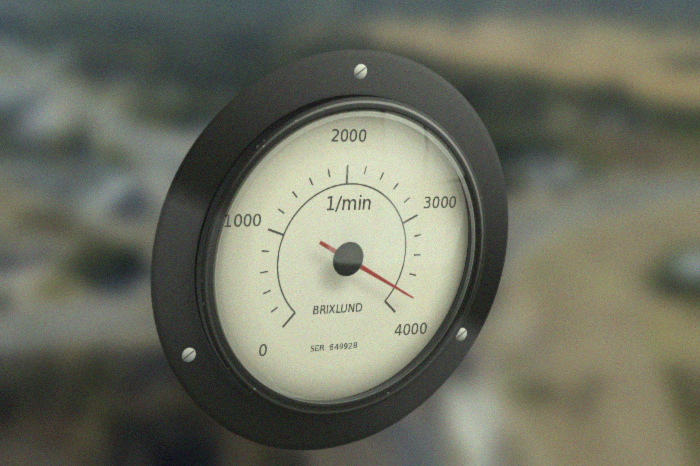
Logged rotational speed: 3800,rpm
